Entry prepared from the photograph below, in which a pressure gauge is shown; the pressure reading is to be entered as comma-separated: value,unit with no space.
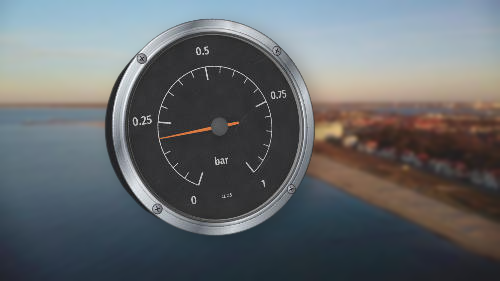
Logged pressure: 0.2,bar
